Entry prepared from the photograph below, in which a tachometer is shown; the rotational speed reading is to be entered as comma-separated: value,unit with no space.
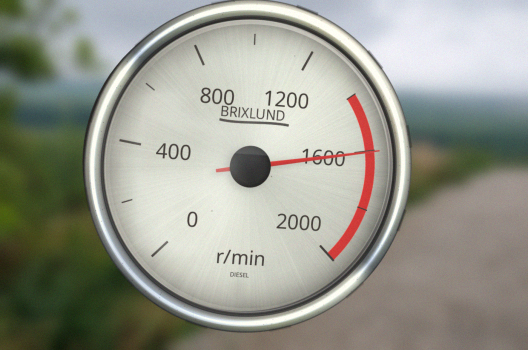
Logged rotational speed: 1600,rpm
